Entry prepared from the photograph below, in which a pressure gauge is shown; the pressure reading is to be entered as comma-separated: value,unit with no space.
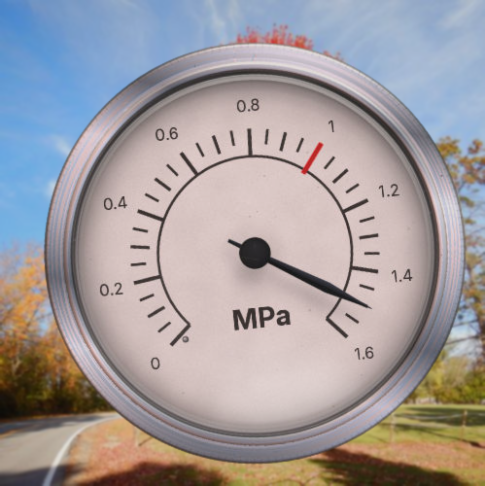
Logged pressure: 1.5,MPa
